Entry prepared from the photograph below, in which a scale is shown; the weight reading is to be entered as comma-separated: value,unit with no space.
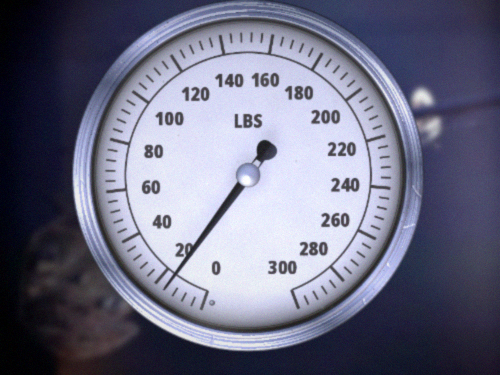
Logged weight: 16,lb
